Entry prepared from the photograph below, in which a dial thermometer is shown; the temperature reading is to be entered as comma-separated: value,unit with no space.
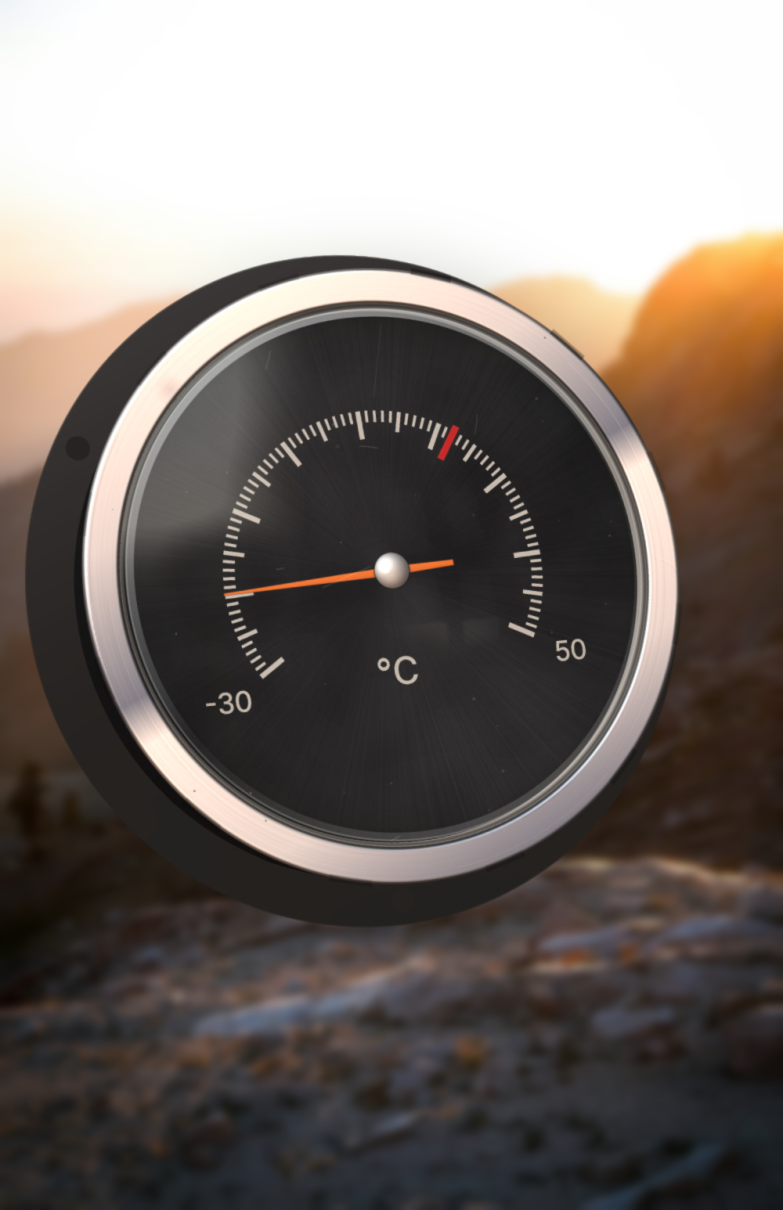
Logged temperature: -20,°C
